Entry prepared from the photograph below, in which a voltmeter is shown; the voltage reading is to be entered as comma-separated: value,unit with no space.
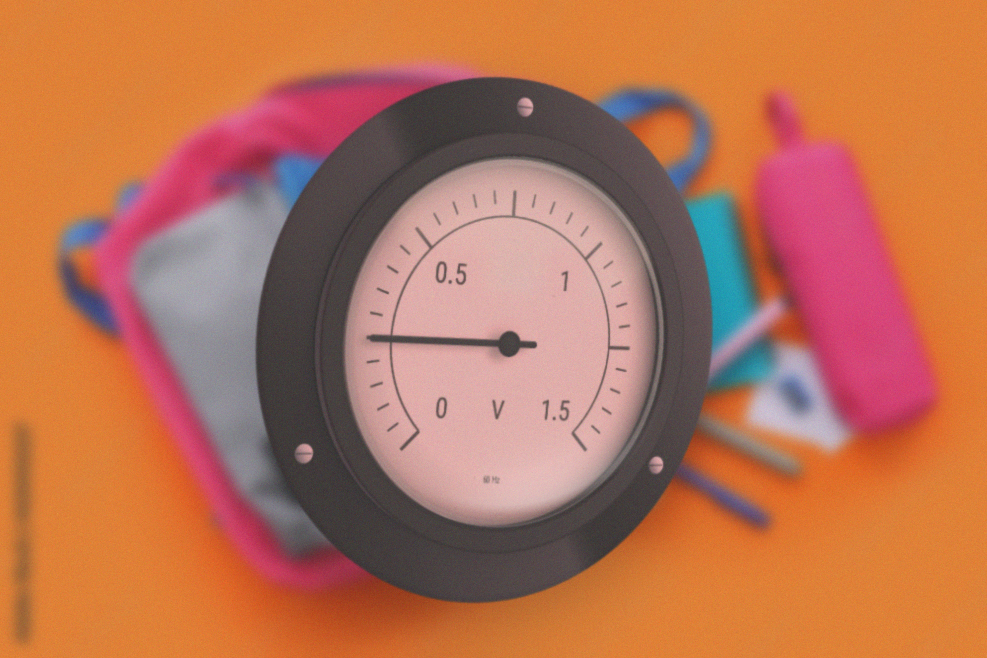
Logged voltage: 0.25,V
